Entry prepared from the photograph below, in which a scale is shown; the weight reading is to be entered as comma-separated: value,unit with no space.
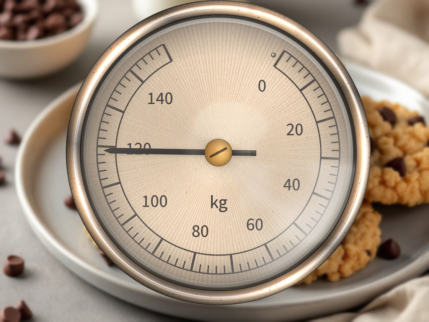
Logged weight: 119,kg
